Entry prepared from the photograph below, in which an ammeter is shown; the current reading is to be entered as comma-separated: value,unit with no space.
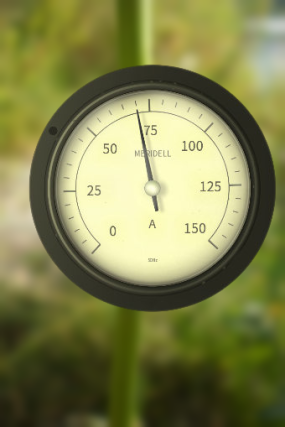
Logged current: 70,A
